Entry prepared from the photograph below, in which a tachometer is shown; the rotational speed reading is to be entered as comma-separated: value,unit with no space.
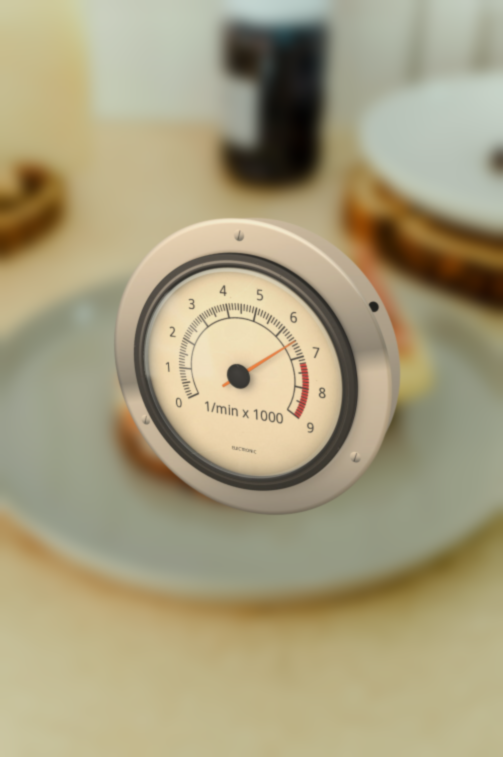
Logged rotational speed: 6500,rpm
